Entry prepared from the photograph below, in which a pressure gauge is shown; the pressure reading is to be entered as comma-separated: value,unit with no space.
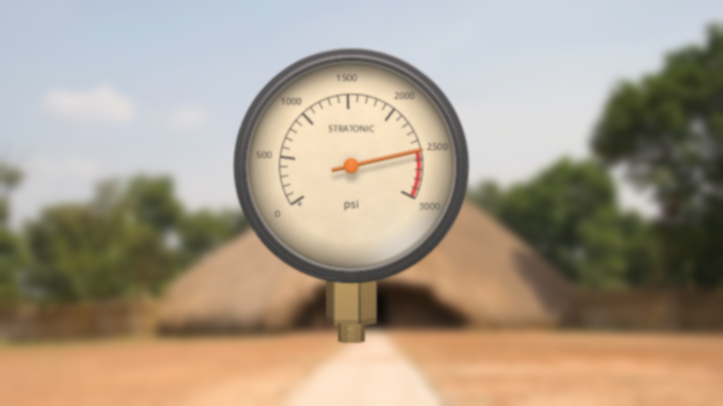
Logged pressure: 2500,psi
